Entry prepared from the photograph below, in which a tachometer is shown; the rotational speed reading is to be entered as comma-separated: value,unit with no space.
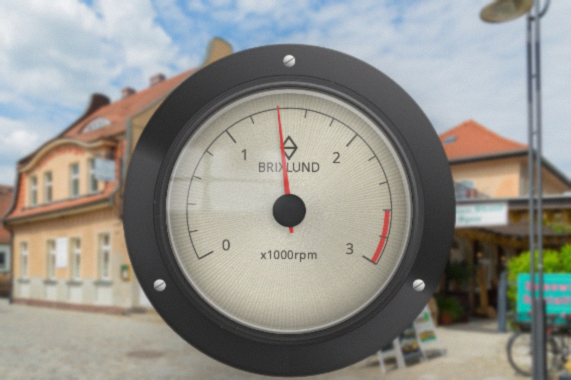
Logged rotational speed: 1400,rpm
